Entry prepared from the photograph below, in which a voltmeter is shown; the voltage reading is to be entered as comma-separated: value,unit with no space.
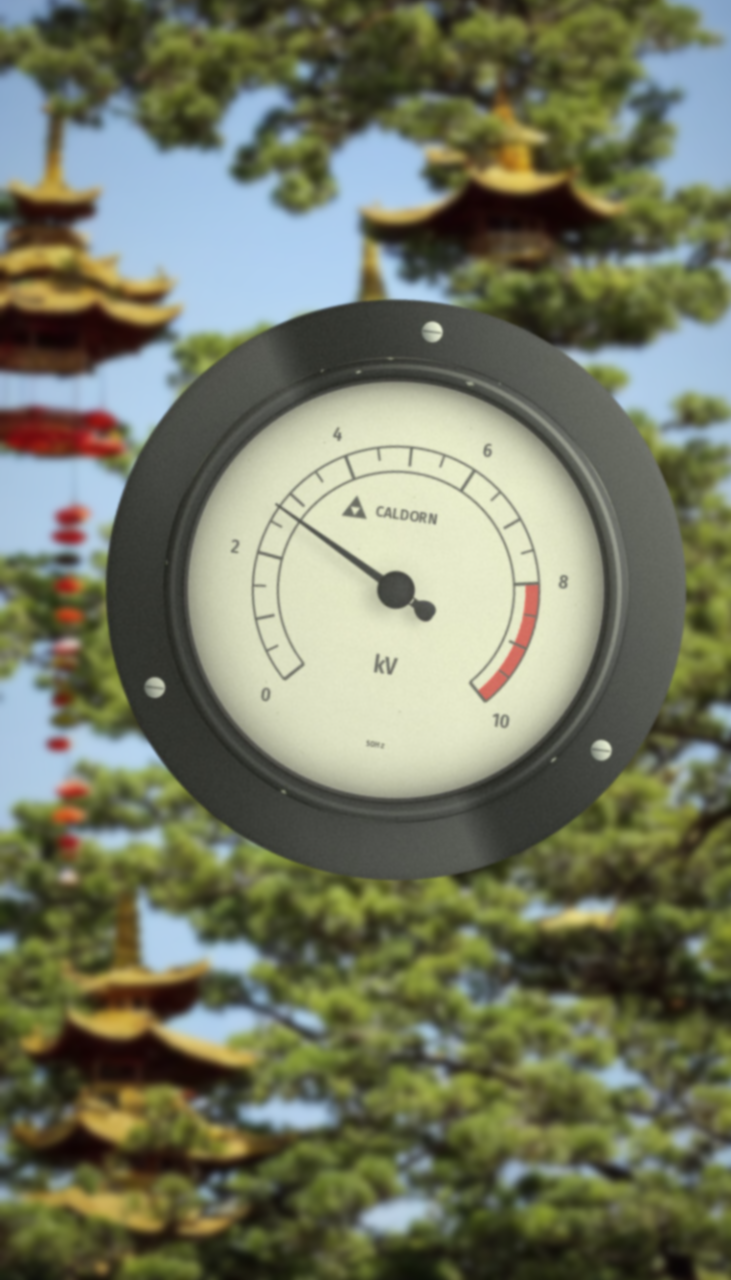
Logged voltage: 2.75,kV
